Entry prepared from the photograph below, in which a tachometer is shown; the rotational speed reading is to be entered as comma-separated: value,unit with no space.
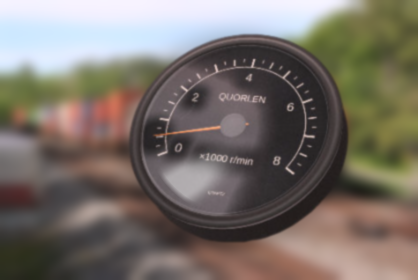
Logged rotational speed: 500,rpm
